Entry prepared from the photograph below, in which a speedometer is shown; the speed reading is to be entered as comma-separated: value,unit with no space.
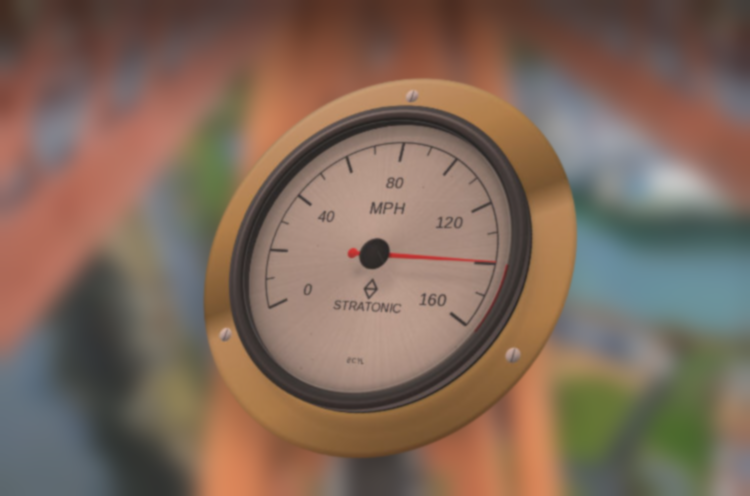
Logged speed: 140,mph
